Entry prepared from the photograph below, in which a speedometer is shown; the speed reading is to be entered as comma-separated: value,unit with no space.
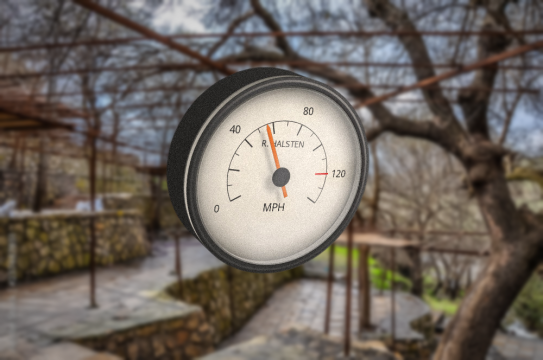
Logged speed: 55,mph
